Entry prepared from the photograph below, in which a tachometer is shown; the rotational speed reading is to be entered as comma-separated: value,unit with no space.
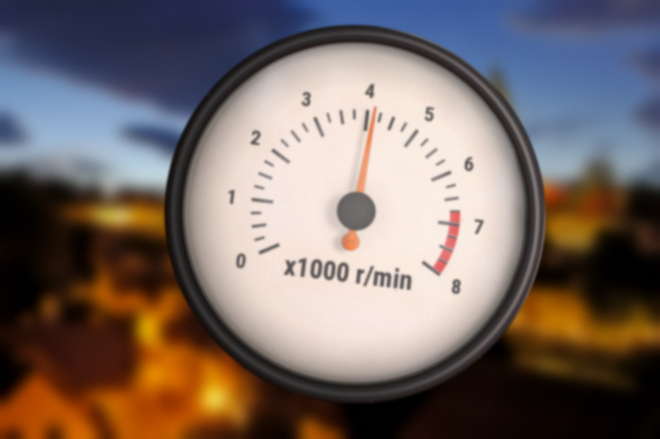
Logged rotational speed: 4125,rpm
